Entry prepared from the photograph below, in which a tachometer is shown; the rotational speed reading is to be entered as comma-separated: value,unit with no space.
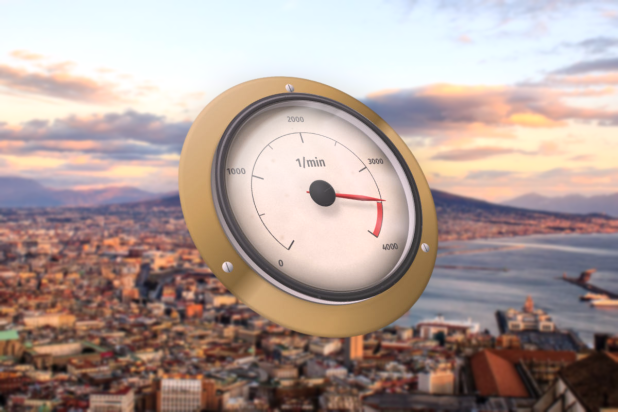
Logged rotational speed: 3500,rpm
